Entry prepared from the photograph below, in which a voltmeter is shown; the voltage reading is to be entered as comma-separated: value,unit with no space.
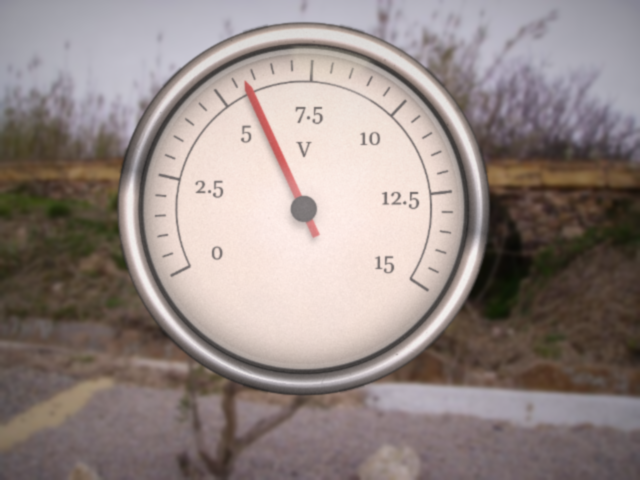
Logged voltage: 5.75,V
